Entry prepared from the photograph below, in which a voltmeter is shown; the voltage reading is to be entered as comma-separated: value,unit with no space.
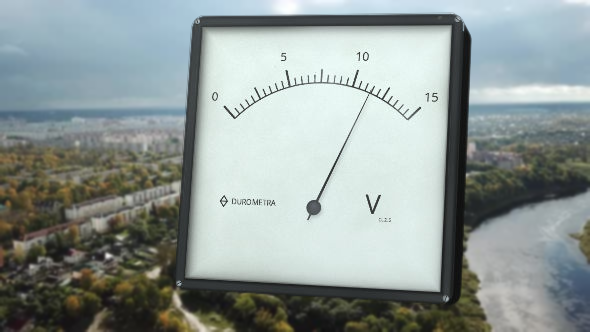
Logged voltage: 11.5,V
